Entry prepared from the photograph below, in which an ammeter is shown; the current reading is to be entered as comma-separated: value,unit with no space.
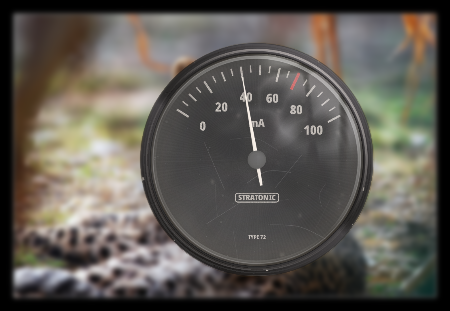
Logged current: 40,mA
